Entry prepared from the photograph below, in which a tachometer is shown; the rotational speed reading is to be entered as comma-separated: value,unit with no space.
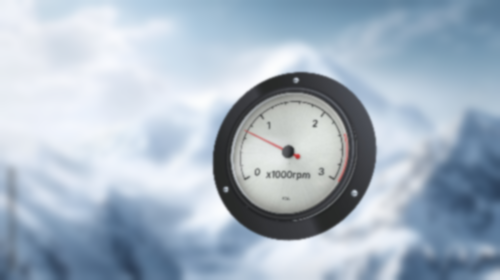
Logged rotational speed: 700,rpm
